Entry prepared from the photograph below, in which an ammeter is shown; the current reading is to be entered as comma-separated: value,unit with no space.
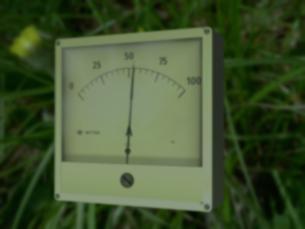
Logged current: 55,A
